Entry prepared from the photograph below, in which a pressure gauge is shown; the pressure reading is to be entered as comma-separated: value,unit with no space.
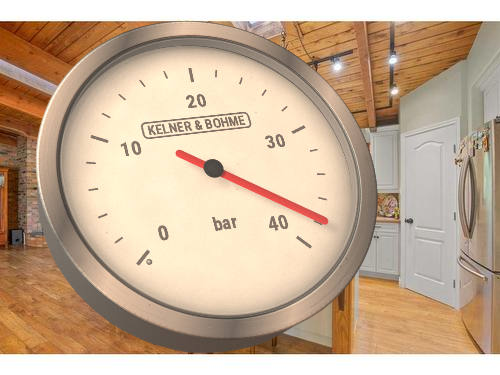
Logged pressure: 38,bar
